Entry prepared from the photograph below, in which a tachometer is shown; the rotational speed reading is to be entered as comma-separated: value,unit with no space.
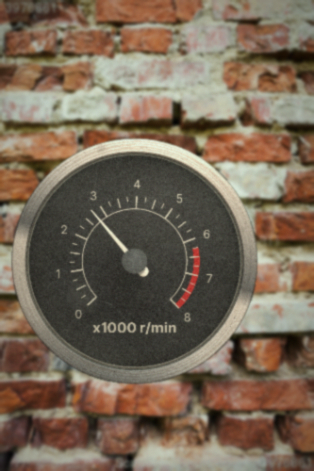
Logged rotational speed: 2750,rpm
